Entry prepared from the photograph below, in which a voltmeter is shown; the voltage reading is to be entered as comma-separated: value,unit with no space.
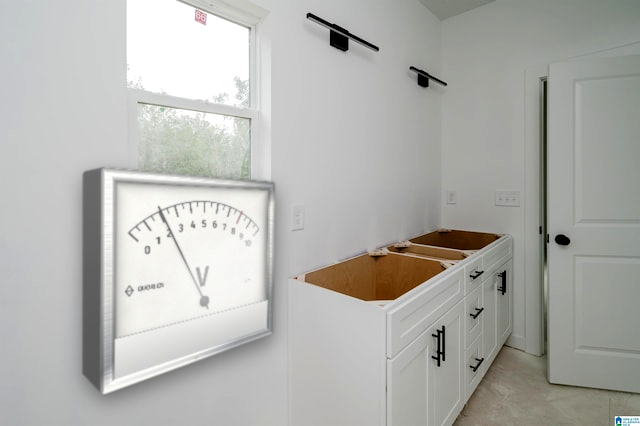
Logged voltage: 2,V
